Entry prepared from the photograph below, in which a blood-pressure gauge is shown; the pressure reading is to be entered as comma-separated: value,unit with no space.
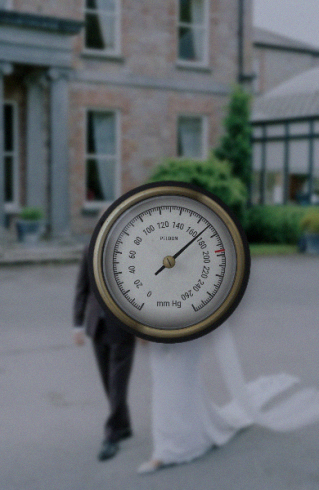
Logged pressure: 170,mmHg
